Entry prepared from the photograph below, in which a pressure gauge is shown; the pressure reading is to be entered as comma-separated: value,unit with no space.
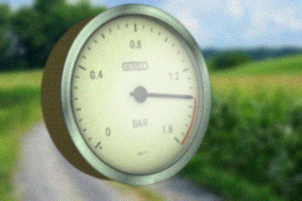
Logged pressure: 1.35,bar
